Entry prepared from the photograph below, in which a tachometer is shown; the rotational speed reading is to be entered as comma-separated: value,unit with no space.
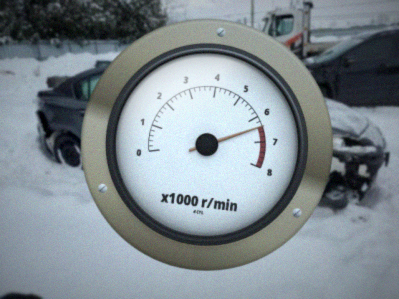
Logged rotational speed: 6400,rpm
